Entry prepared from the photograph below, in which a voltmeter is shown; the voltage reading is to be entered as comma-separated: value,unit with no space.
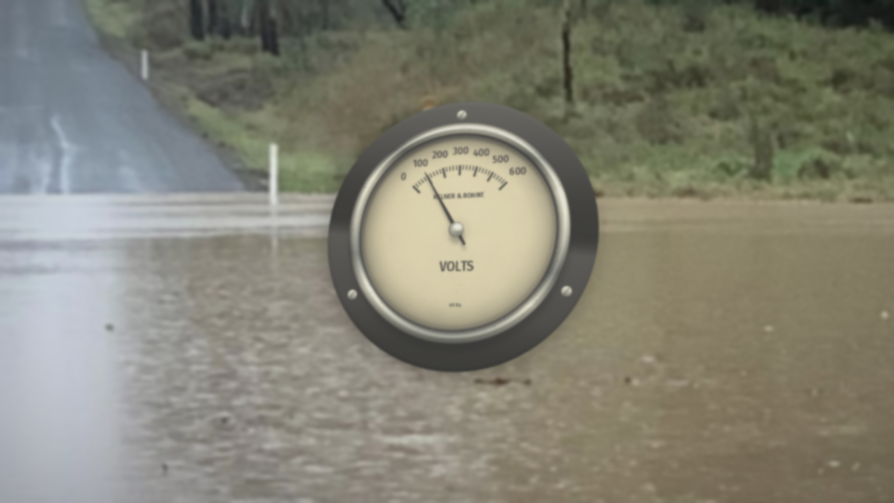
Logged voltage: 100,V
